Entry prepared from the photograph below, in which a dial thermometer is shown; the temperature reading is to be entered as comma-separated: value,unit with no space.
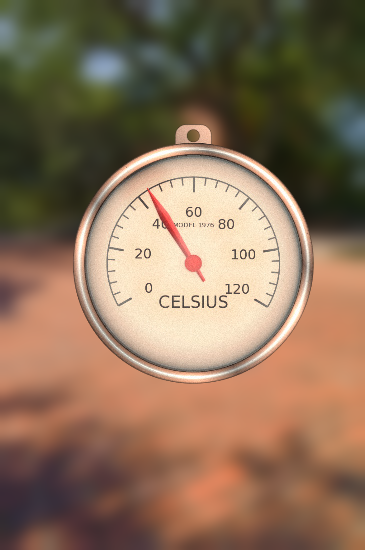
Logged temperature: 44,°C
